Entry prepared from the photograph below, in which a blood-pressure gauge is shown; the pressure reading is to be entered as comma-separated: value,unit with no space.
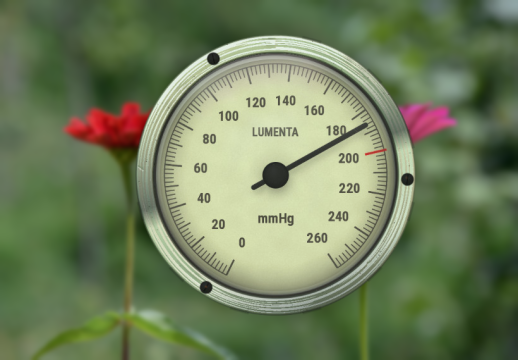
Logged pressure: 186,mmHg
